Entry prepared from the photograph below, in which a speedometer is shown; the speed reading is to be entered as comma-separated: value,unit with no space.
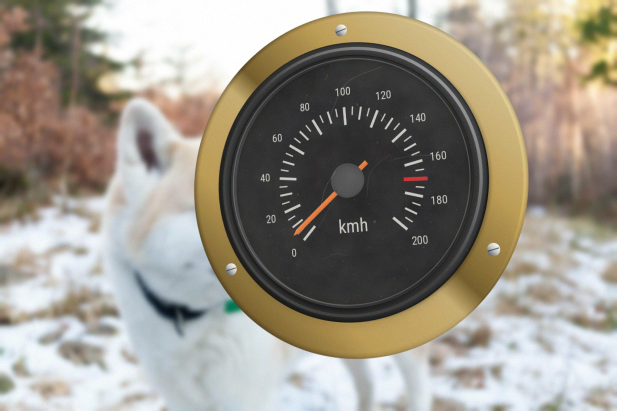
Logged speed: 5,km/h
